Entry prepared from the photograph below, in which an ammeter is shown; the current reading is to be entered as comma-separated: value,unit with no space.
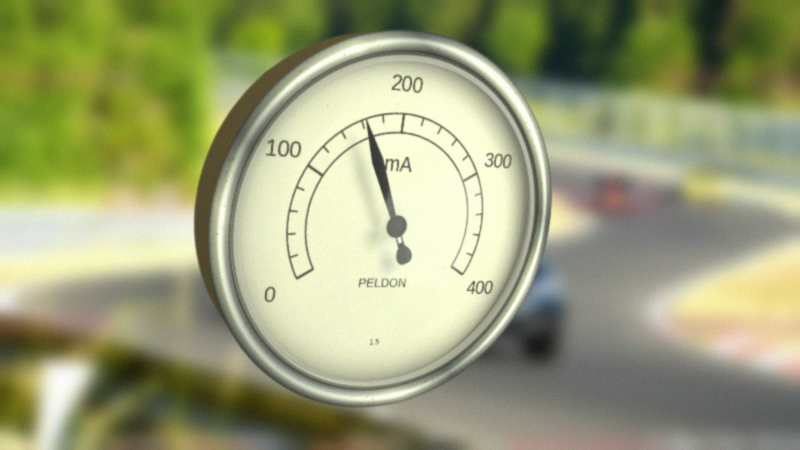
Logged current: 160,mA
